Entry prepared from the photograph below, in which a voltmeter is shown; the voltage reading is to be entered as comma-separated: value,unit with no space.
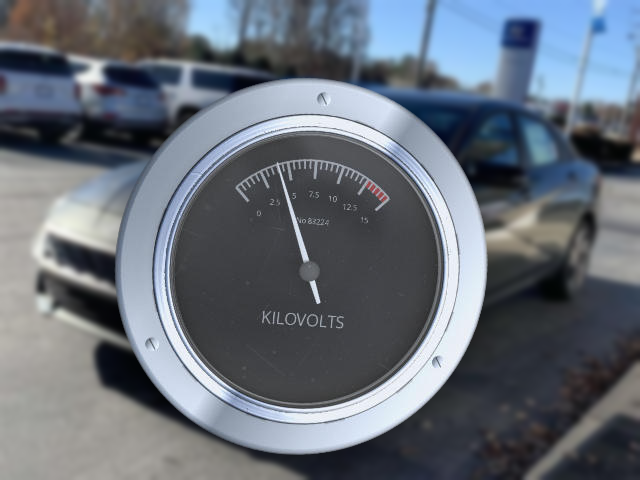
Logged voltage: 4,kV
